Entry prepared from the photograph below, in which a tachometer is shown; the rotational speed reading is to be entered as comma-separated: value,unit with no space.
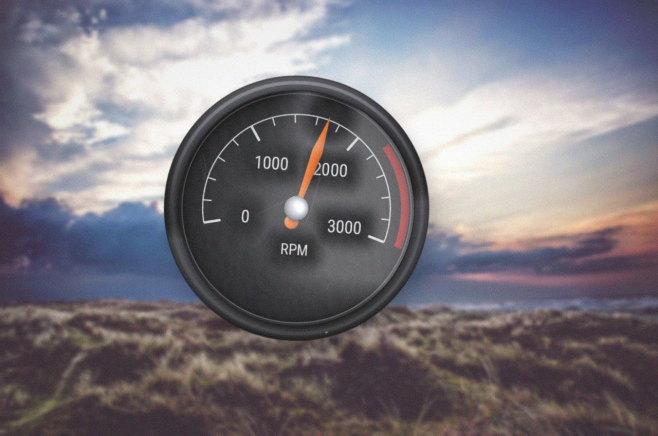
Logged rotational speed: 1700,rpm
